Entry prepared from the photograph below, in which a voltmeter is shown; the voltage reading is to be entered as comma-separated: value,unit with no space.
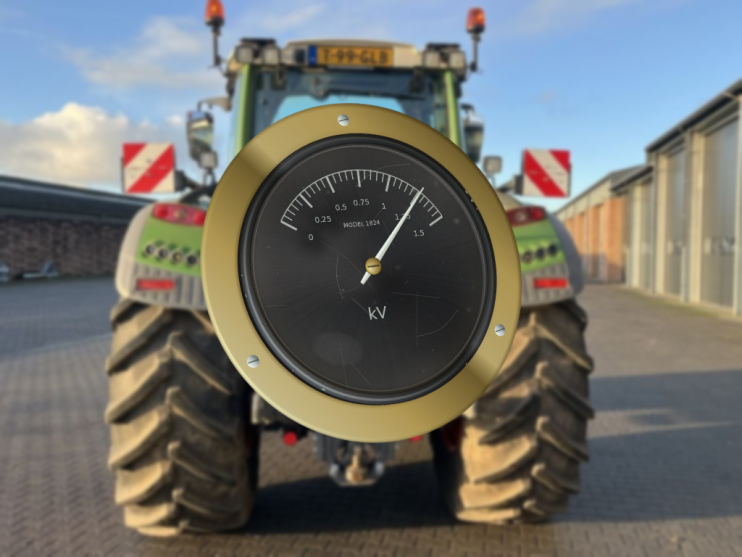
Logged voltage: 1.25,kV
